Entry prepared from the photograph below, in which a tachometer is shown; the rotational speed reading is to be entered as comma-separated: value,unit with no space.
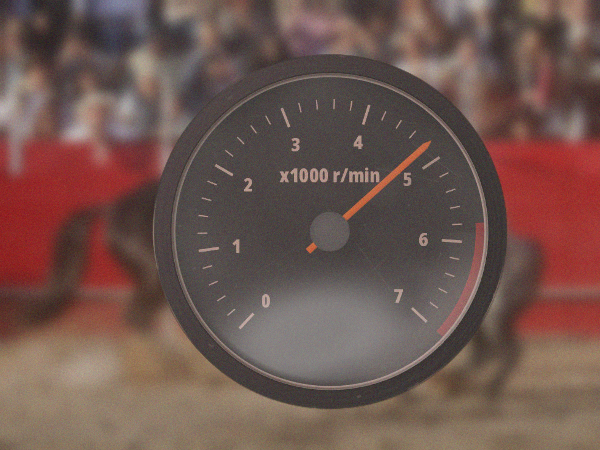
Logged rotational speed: 4800,rpm
